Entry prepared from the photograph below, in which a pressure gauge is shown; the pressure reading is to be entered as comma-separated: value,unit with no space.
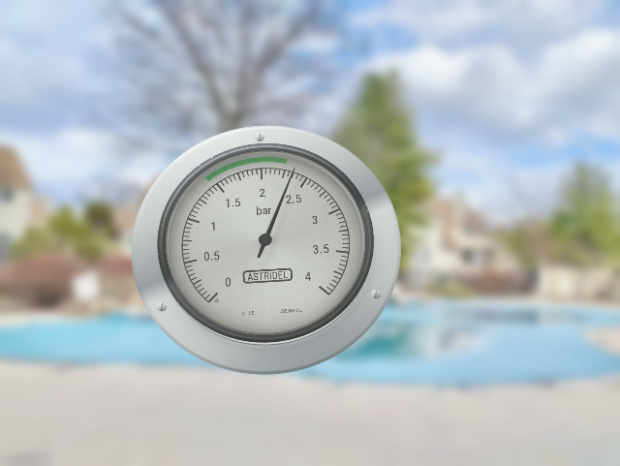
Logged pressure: 2.35,bar
